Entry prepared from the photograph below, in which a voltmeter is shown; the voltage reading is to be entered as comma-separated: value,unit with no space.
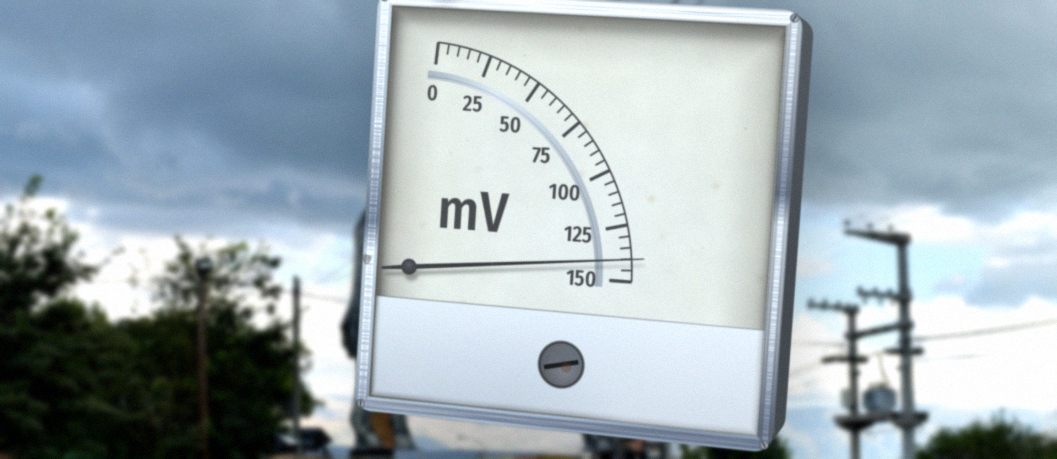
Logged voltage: 140,mV
